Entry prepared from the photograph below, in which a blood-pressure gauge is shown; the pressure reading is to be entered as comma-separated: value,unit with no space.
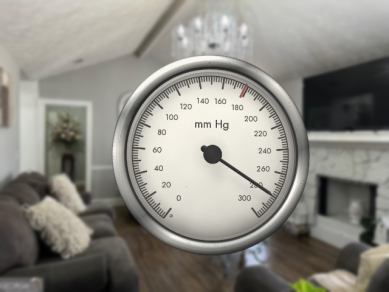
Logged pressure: 280,mmHg
